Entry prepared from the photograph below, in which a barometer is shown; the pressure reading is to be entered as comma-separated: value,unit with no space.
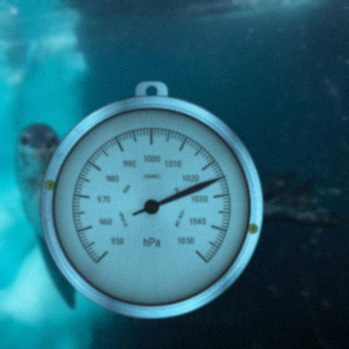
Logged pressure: 1025,hPa
